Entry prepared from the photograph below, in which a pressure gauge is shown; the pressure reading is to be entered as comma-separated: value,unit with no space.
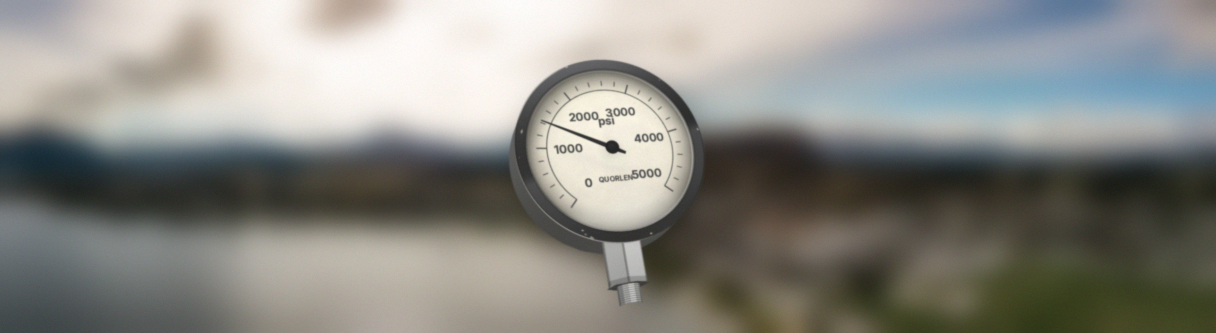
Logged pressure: 1400,psi
